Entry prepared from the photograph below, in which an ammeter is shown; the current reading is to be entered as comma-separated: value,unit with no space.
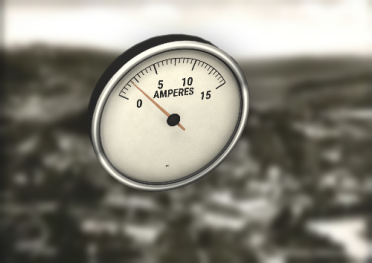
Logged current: 2,A
